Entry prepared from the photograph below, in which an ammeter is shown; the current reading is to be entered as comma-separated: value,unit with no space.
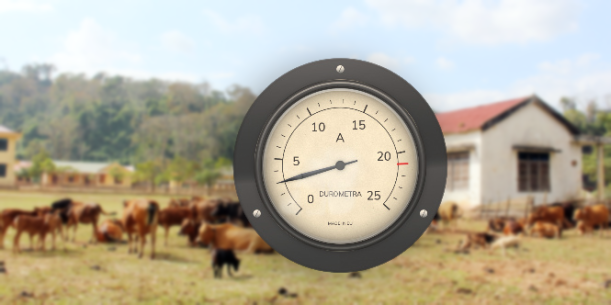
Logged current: 3,A
